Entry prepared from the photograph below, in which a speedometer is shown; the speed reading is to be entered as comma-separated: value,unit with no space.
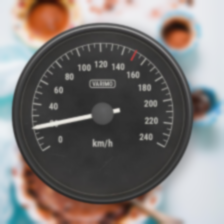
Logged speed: 20,km/h
